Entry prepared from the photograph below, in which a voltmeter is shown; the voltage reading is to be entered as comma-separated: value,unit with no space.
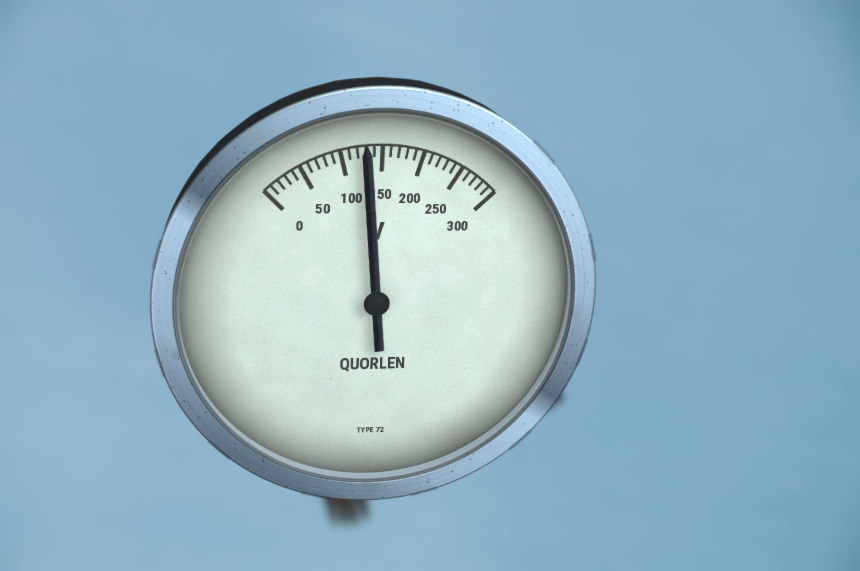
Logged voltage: 130,V
